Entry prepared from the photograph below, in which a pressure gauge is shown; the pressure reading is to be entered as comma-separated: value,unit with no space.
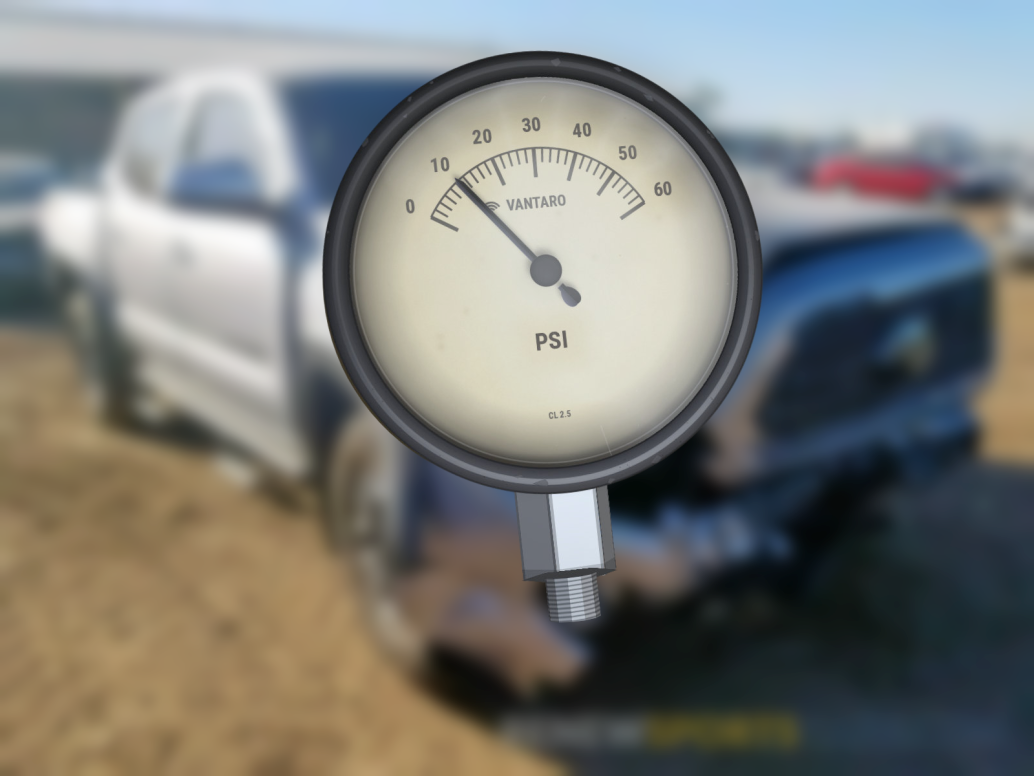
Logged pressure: 10,psi
